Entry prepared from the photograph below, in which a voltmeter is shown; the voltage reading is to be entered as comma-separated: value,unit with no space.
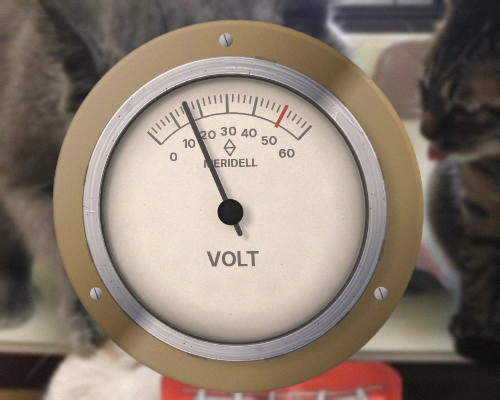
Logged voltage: 16,V
